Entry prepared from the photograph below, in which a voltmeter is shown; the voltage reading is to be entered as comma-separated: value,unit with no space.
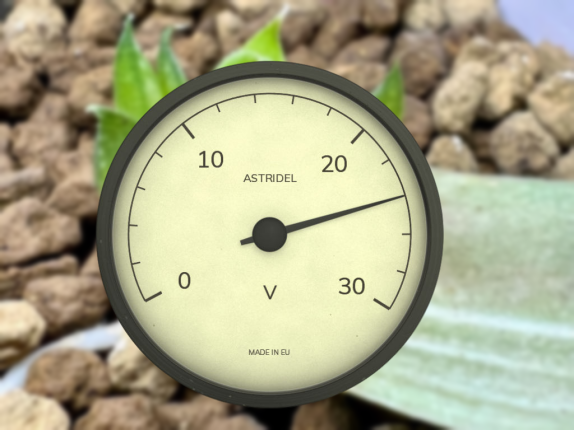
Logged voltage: 24,V
